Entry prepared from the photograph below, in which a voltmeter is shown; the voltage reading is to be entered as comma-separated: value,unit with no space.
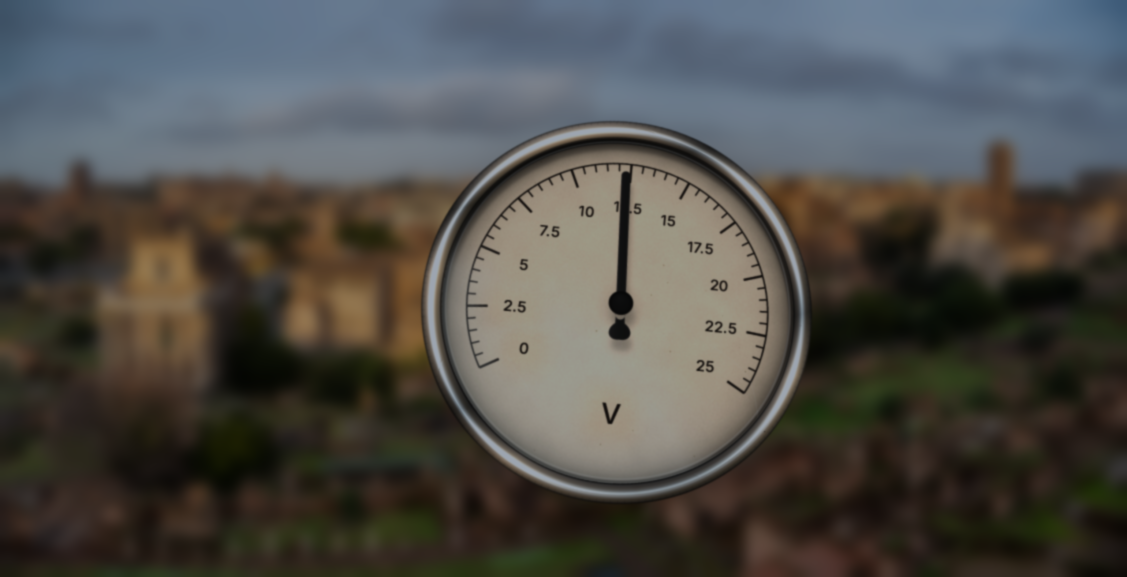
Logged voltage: 12.25,V
